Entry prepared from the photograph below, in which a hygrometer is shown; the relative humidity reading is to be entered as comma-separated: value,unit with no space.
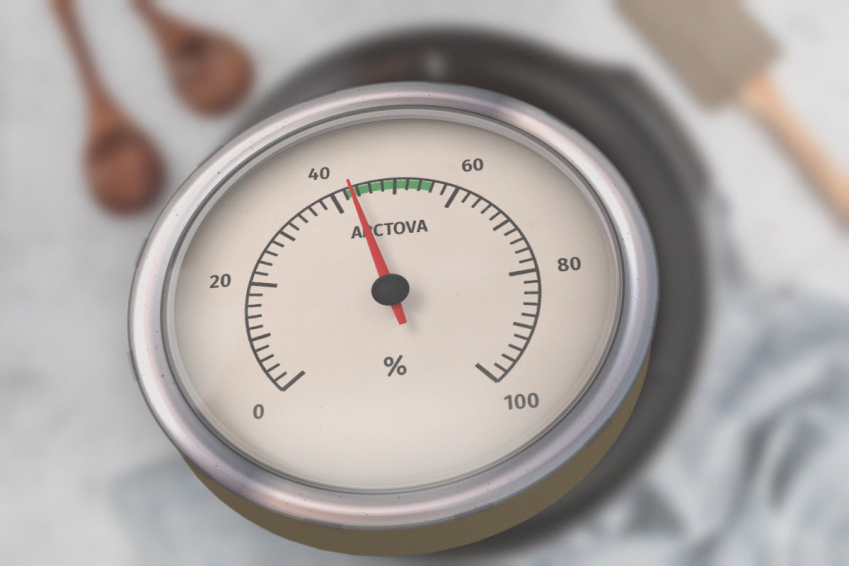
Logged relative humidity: 43,%
